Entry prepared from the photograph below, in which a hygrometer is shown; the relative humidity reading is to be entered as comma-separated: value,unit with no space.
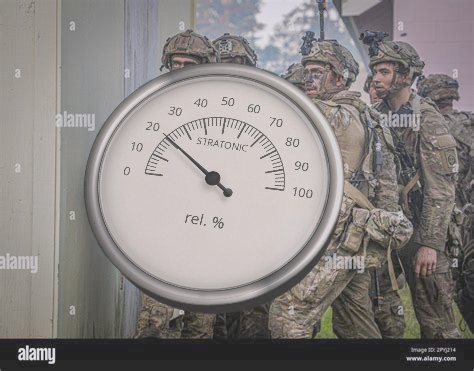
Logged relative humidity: 20,%
